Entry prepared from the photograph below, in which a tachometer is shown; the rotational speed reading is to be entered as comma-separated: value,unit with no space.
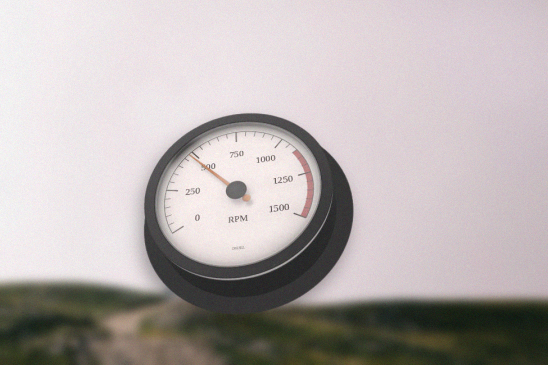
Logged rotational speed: 475,rpm
